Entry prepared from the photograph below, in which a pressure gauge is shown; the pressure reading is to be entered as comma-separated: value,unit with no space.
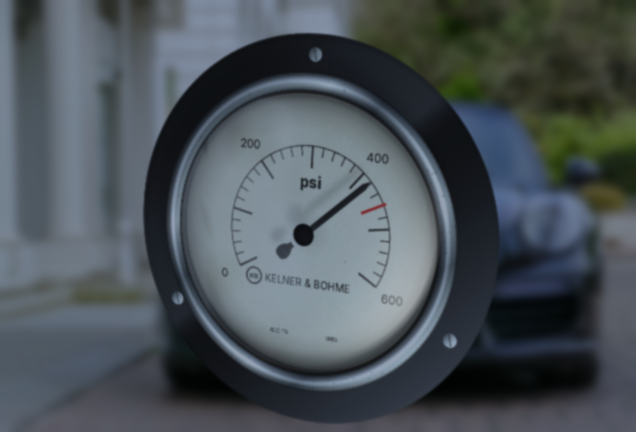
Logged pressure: 420,psi
